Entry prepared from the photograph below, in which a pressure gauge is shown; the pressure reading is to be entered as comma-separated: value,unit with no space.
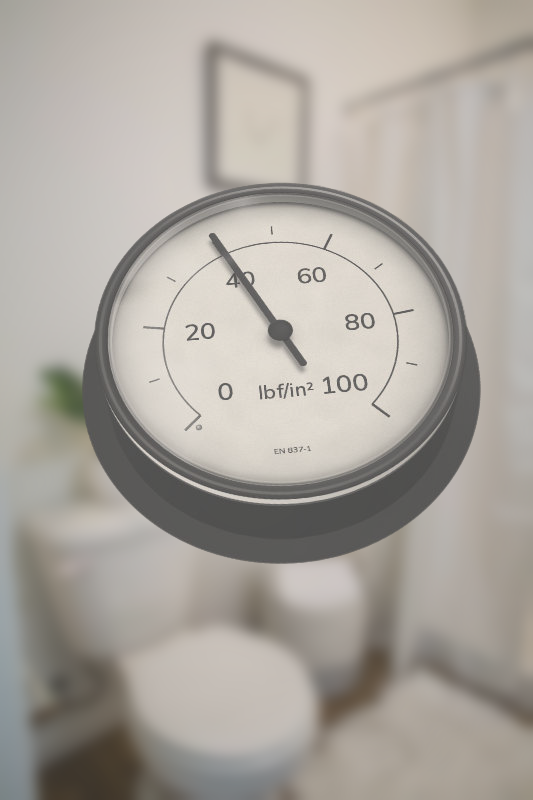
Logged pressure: 40,psi
